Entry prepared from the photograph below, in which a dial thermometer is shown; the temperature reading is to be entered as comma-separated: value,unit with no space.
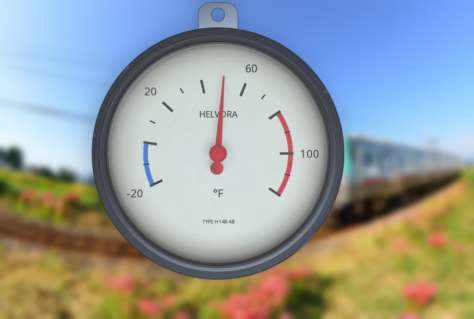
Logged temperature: 50,°F
